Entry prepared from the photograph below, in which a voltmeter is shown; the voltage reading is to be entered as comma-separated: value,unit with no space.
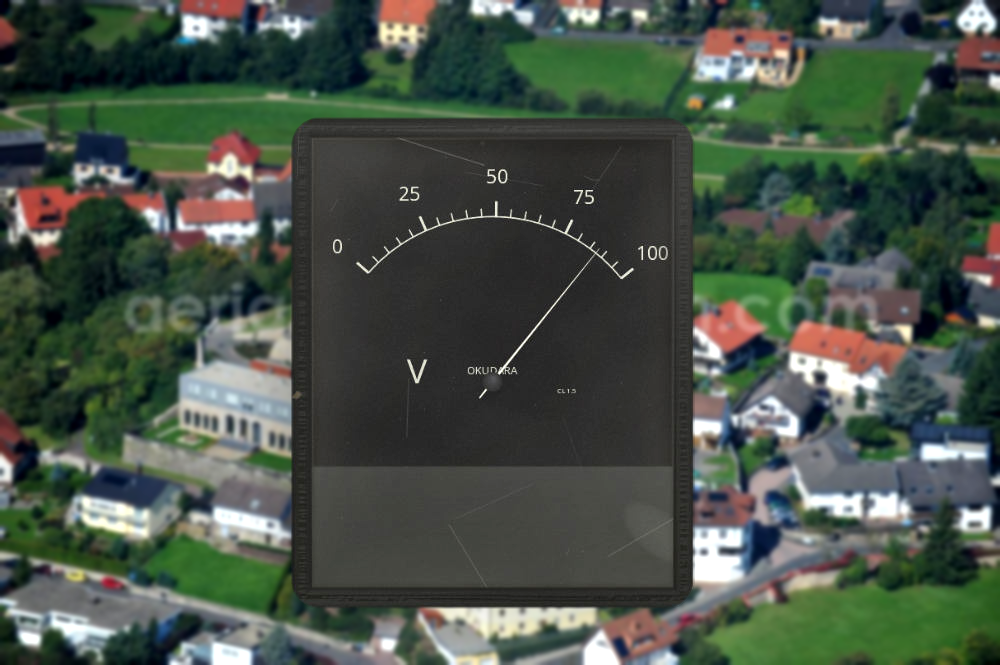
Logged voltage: 87.5,V
